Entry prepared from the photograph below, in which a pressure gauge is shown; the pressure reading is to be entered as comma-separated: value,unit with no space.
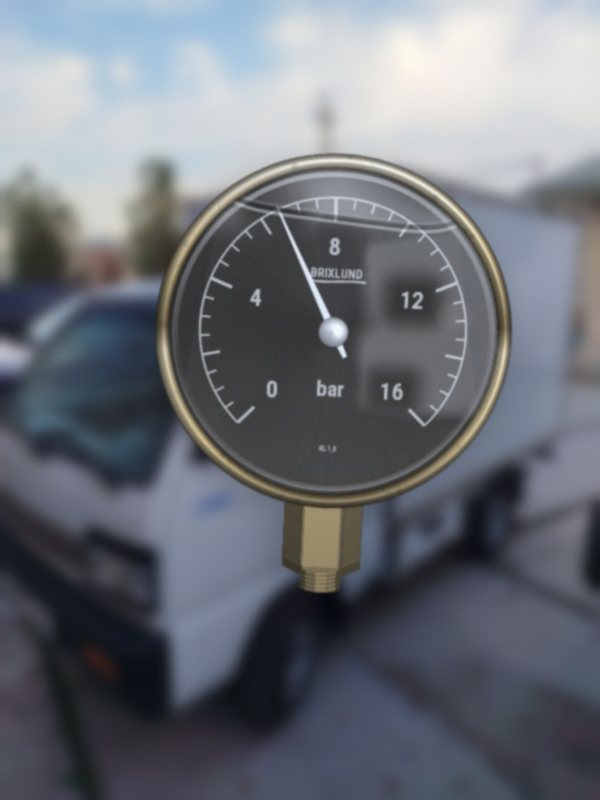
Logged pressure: 6.5,bar
